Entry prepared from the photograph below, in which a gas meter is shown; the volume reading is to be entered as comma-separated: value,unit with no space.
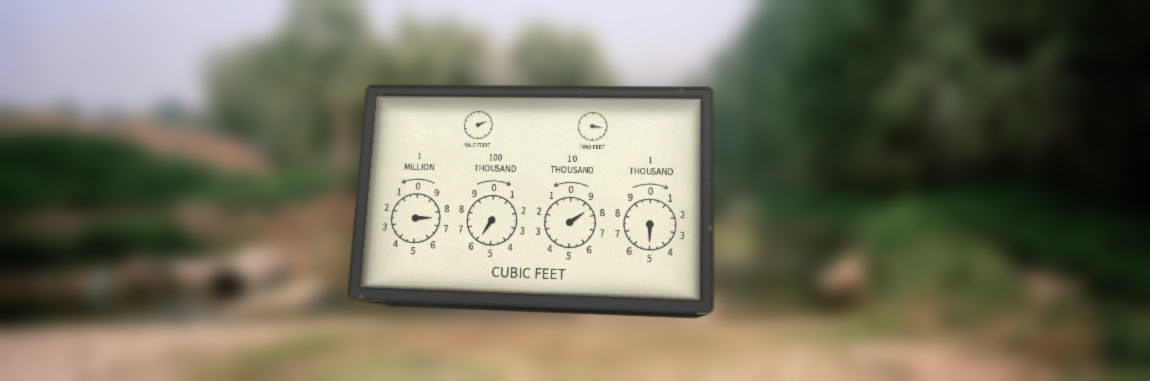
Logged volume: 758500,ft³
